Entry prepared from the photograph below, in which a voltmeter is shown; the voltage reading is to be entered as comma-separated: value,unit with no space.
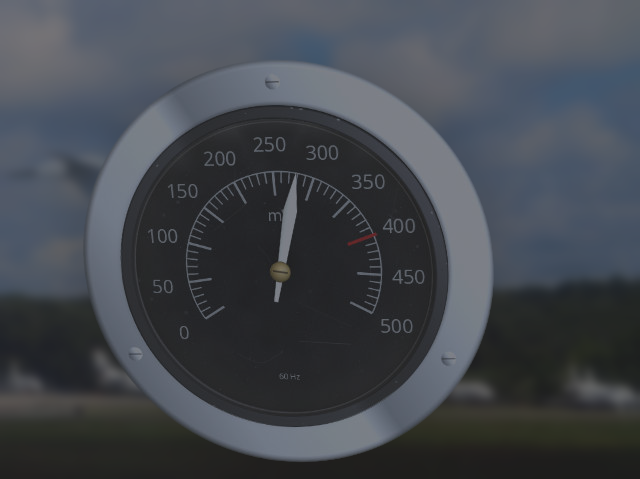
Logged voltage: 280,mV
